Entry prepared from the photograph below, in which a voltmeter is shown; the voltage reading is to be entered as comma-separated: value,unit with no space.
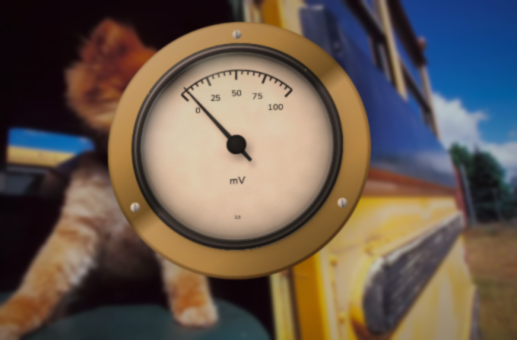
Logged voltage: 5,mV
